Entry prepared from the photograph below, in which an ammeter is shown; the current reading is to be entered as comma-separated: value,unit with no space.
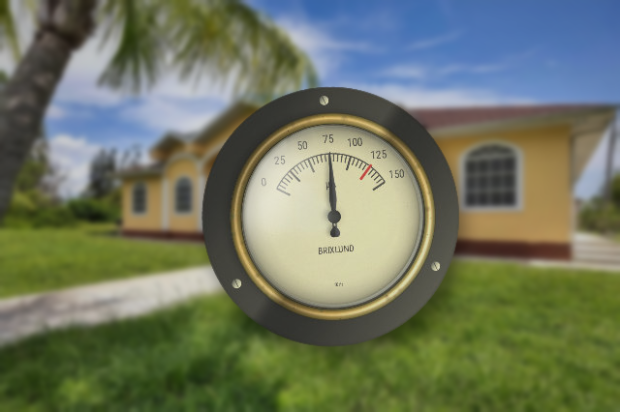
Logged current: 75,µA
